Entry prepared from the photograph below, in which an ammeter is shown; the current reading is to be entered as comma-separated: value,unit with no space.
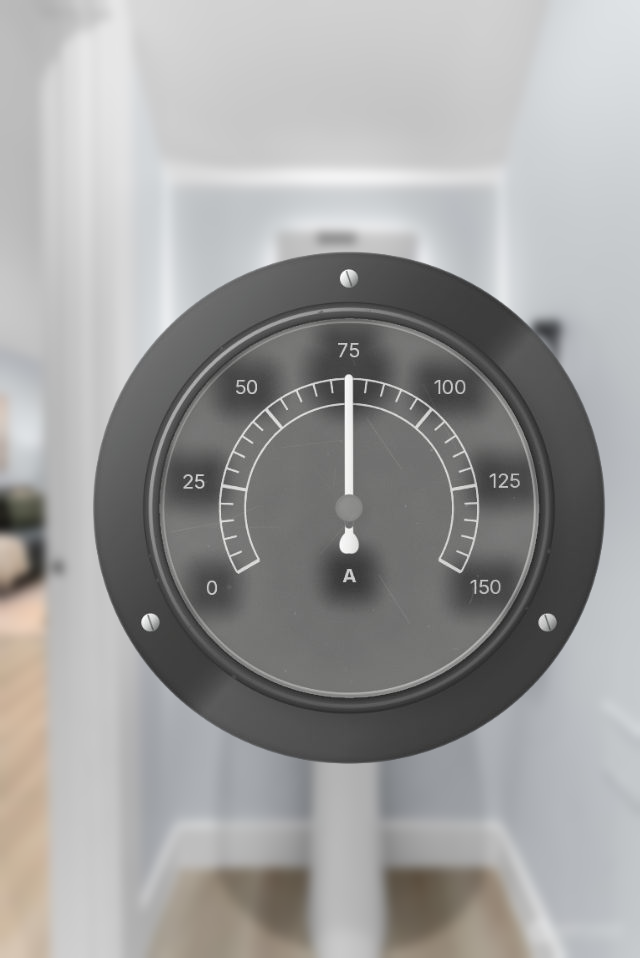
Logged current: 75,A
